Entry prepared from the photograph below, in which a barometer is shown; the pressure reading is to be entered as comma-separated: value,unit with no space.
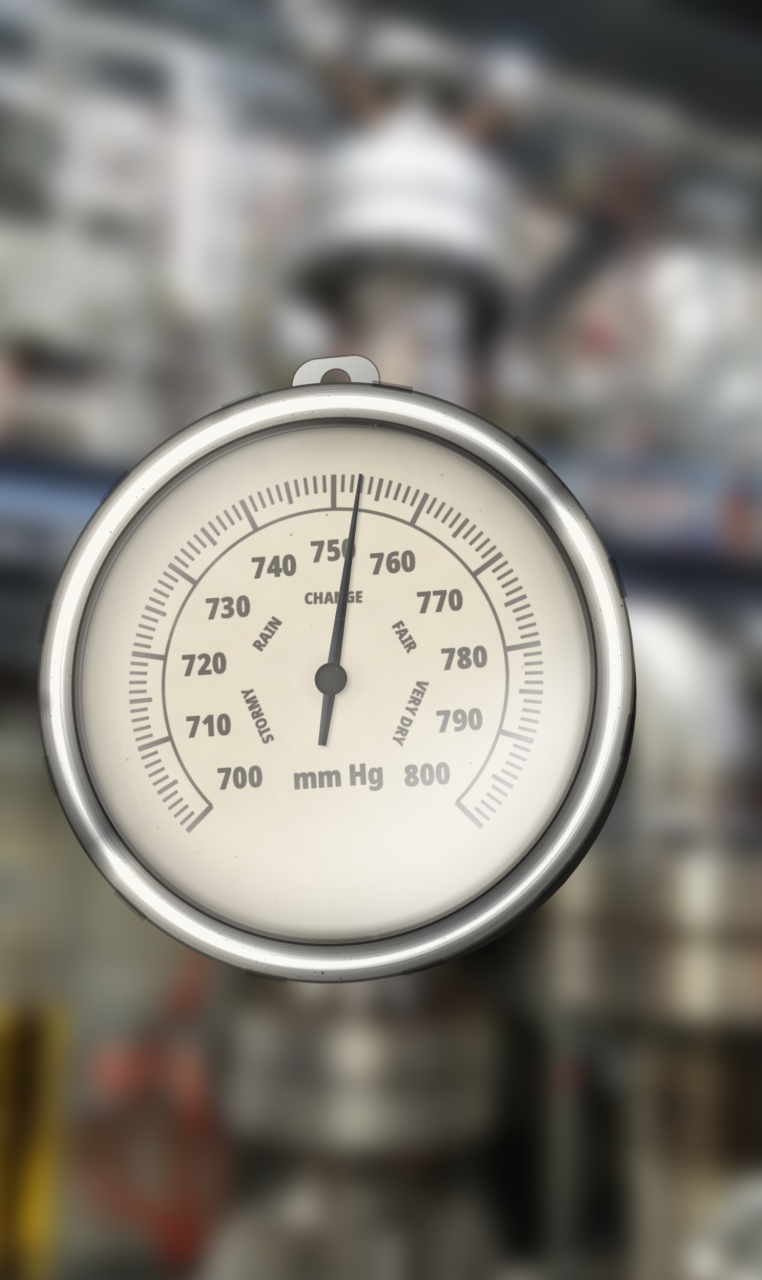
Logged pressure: 753,mmHg
